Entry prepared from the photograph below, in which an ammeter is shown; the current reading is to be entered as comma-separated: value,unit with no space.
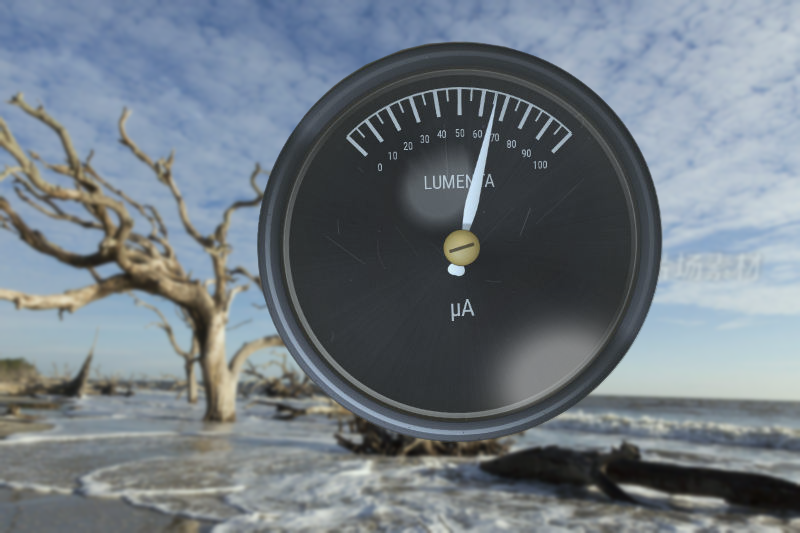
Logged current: 65,µA
